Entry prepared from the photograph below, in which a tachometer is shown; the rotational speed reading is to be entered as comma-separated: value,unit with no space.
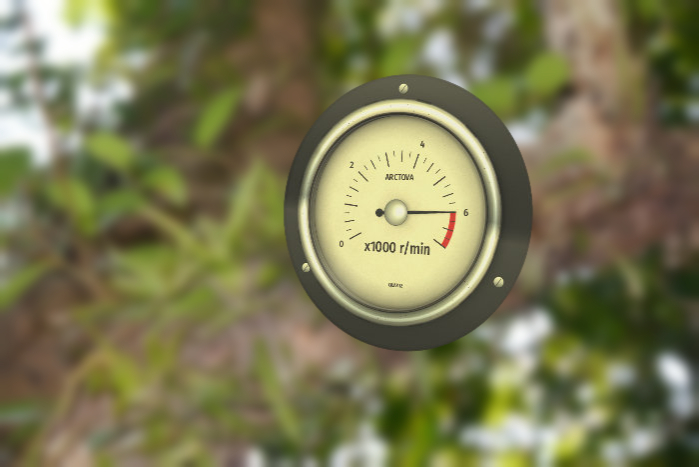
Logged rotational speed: 6000,rpm
